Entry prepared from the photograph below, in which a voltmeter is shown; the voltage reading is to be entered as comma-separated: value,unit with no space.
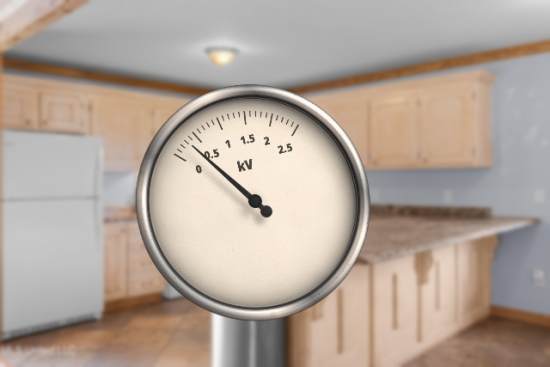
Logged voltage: 0.3,kV
